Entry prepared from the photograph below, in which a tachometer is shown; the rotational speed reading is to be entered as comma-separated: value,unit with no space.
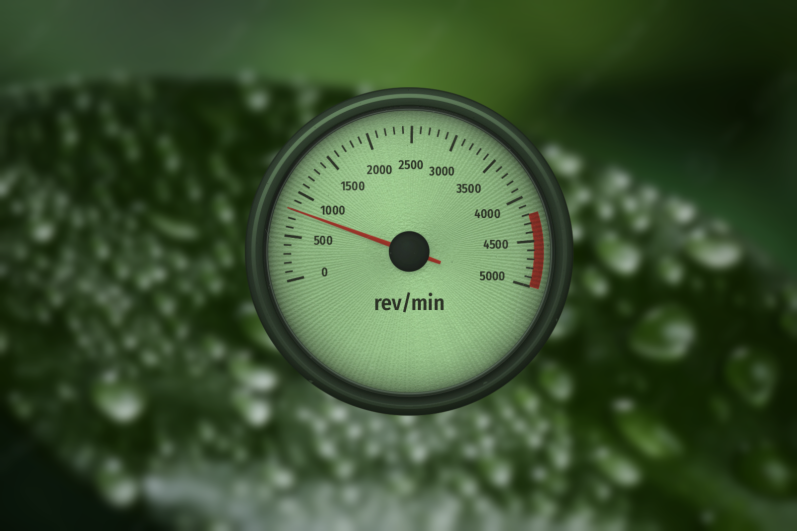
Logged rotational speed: 800,rpm
